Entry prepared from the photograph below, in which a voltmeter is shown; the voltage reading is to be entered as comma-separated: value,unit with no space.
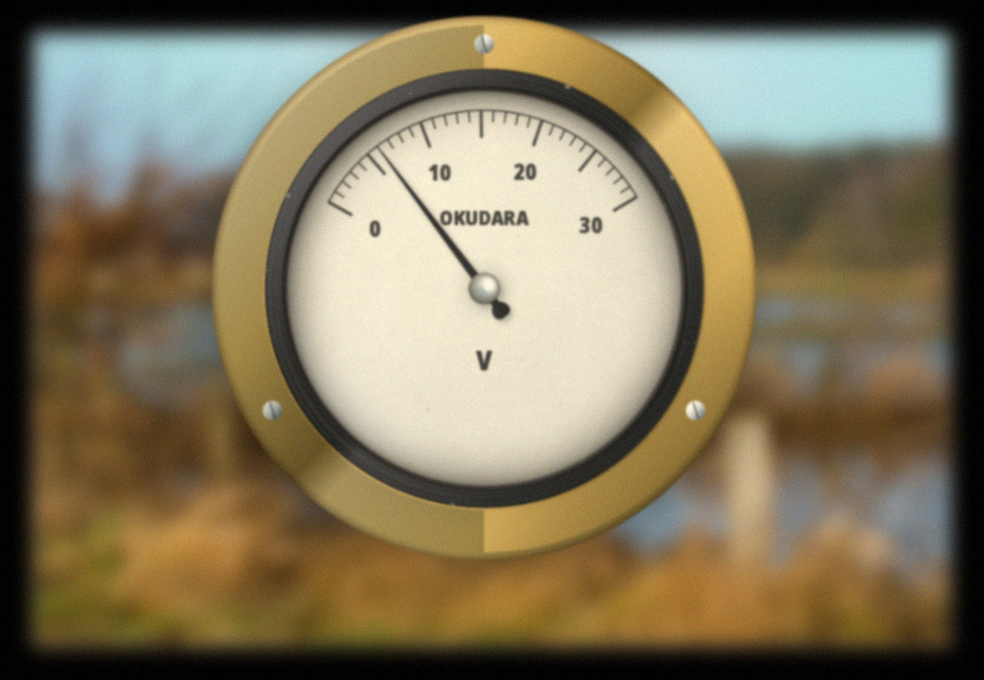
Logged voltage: 6,V
